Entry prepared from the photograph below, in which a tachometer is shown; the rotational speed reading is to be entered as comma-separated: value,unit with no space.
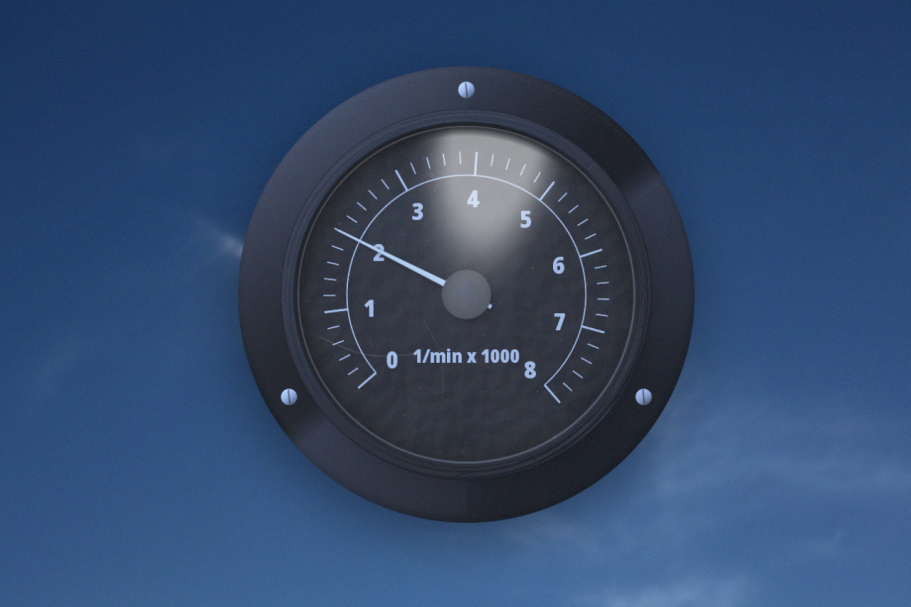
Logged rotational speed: 2000,rpm
